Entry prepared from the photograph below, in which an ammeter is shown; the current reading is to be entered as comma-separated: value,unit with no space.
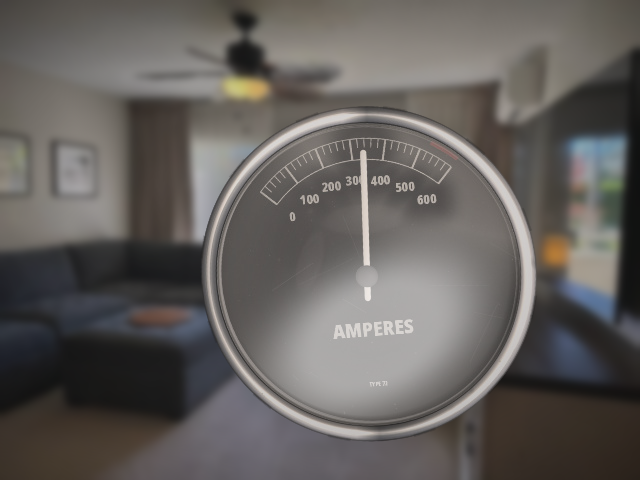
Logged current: 340,A
